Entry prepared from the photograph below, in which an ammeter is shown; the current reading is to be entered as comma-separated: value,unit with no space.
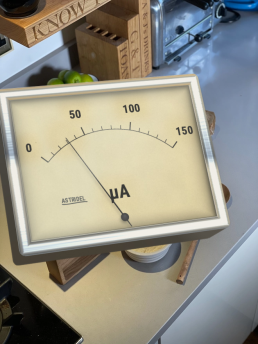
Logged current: 30,µA
